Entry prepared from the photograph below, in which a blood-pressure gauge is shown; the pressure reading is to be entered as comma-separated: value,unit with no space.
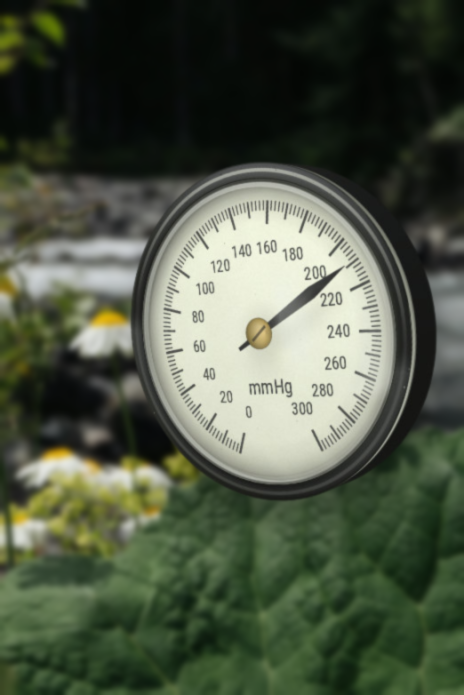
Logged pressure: 210,mmHg
